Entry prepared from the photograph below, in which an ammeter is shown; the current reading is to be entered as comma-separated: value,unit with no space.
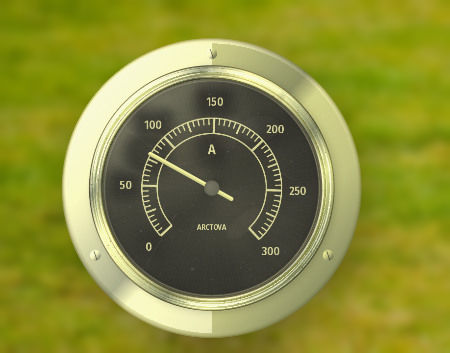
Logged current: 80,A
